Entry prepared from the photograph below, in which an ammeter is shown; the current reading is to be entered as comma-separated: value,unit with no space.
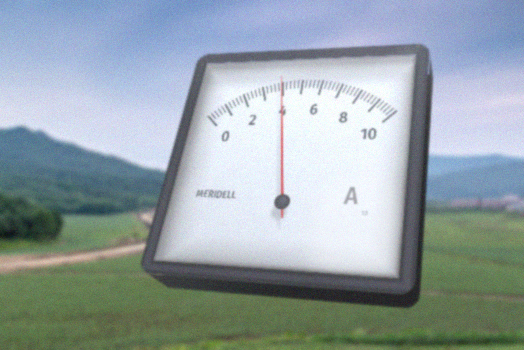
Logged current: 4,A
